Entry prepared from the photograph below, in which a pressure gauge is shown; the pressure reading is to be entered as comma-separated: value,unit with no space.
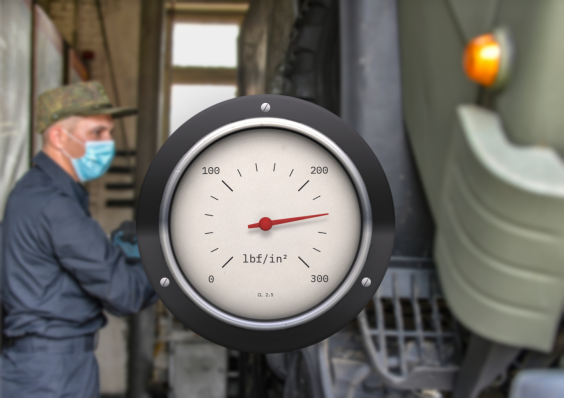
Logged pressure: 240,psi
